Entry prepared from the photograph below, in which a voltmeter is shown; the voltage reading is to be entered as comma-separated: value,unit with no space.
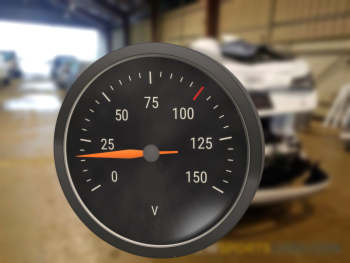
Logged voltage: 17.5,V
